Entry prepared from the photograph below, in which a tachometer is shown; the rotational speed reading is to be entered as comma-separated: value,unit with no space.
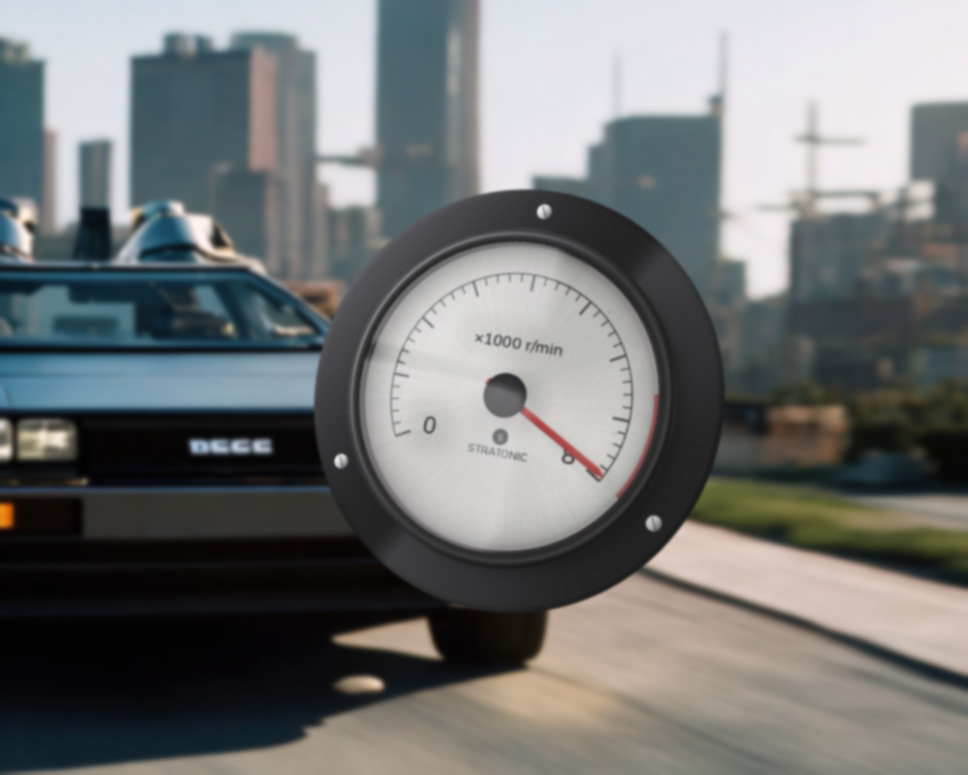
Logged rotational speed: 7900,rpm
